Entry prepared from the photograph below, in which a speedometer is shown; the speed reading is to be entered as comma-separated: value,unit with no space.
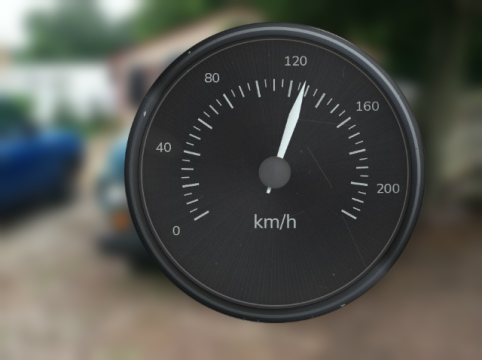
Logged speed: 127.5,km/h
